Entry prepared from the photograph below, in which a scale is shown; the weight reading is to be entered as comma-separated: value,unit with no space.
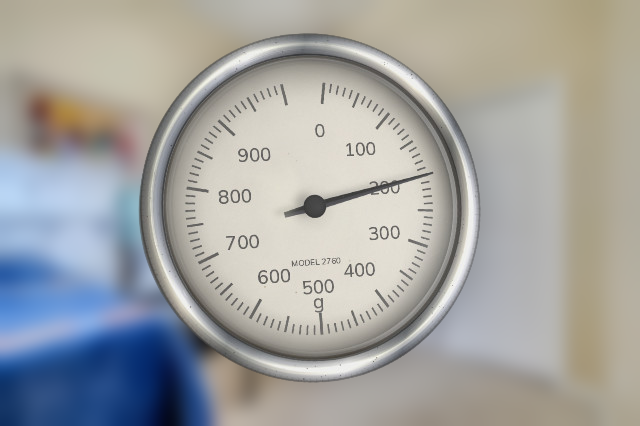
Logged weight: 200,g
